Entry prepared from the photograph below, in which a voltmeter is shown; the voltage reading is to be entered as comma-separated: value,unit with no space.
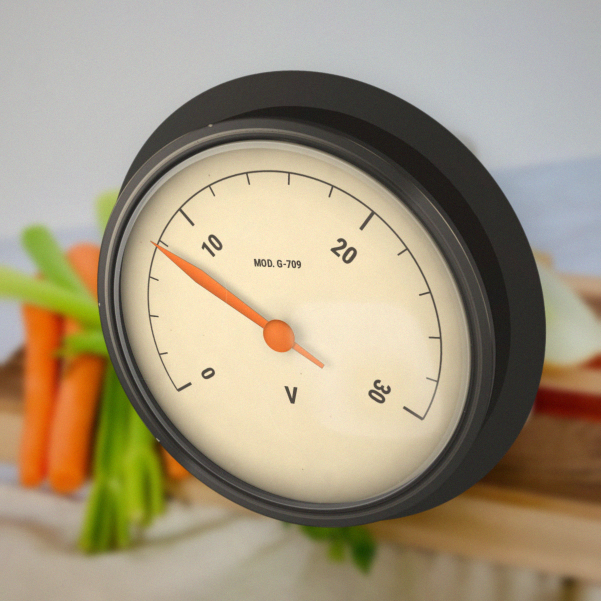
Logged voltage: 8,V
